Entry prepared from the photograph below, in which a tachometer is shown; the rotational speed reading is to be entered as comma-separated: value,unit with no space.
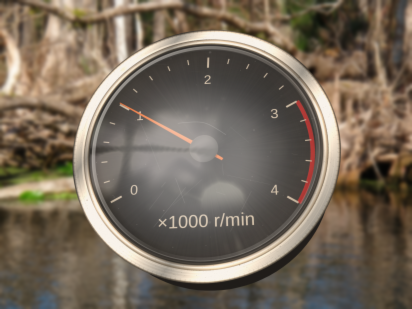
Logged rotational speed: 1000,rpm
